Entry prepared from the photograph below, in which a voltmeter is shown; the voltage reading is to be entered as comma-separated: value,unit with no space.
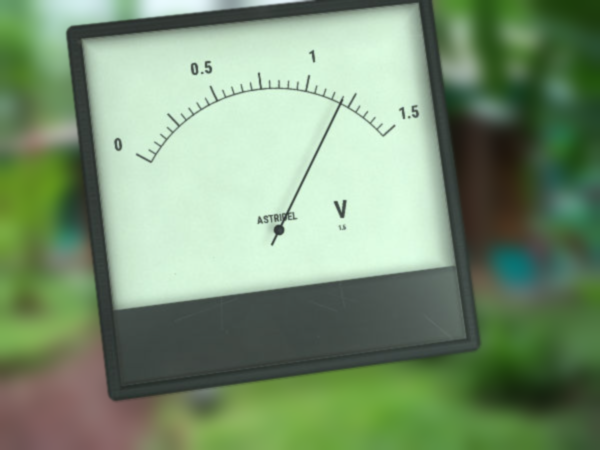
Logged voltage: 1.2,V
